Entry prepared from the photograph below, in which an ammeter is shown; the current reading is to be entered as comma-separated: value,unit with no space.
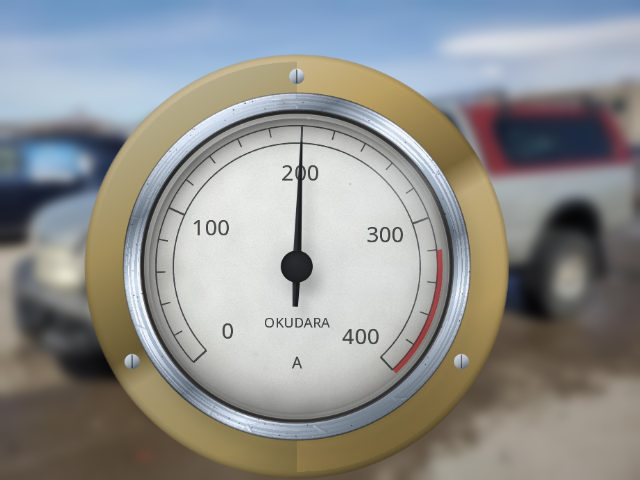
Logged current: 200,A
